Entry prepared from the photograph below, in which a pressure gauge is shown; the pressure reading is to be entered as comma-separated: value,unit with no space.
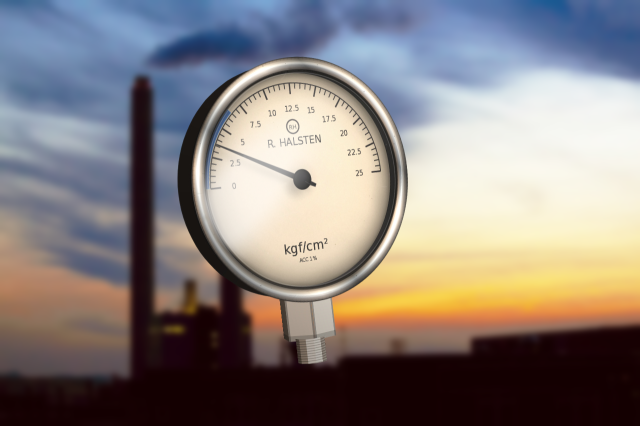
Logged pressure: 3.5,kg/cm²
